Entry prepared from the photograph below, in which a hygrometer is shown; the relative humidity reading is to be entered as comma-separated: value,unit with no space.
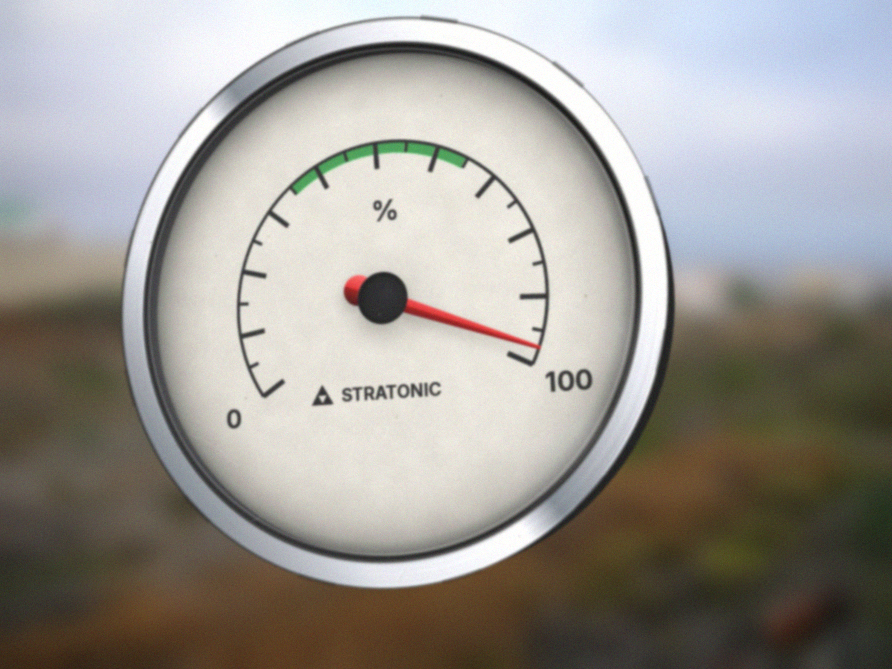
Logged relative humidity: 97.5,%
